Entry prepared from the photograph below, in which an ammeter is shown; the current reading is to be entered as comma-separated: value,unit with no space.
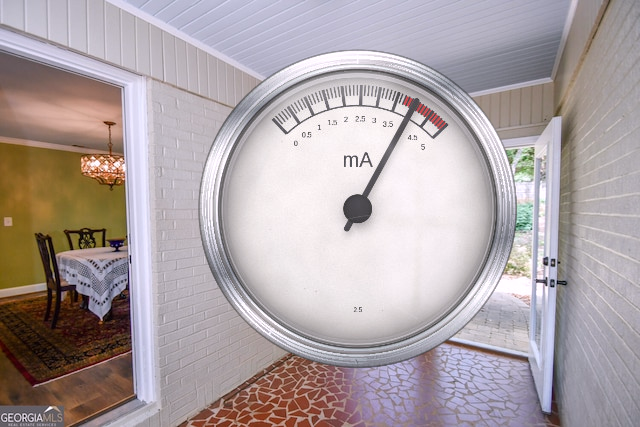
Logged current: 4,mA
